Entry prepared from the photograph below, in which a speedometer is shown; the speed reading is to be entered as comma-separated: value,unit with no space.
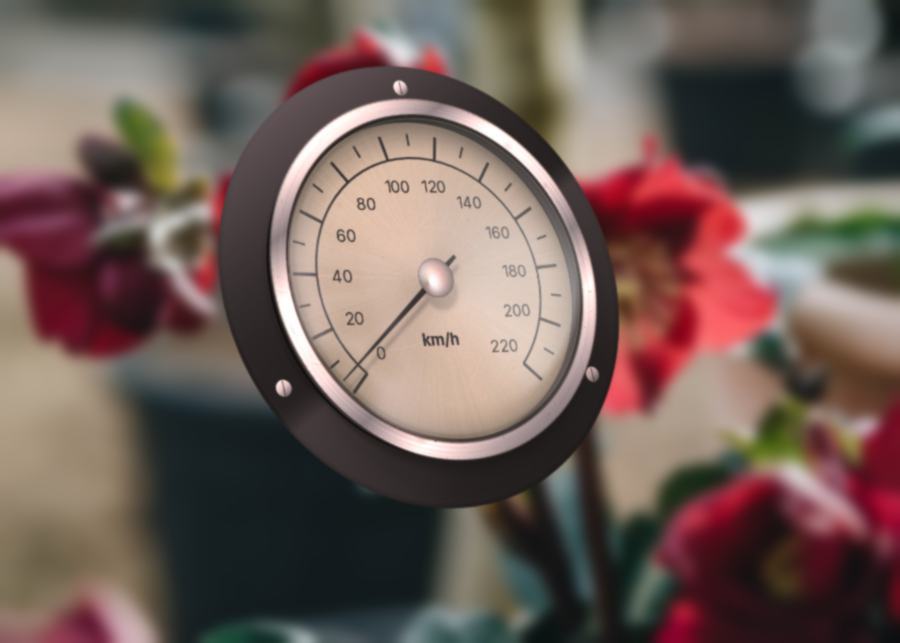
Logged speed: 5,km/h
